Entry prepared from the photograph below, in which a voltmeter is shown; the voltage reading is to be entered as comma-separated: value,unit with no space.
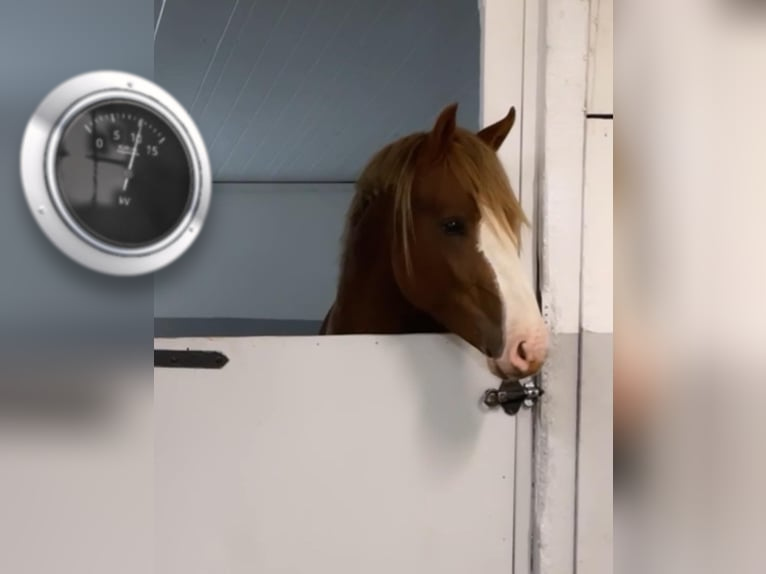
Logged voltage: 10,kV
